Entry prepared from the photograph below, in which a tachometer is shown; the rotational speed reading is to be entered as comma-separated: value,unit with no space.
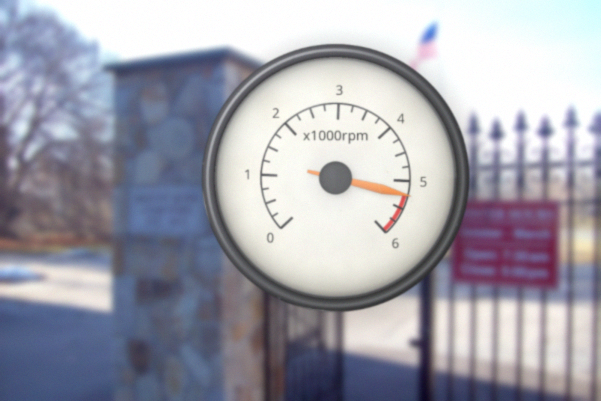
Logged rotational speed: 5250,rpm
